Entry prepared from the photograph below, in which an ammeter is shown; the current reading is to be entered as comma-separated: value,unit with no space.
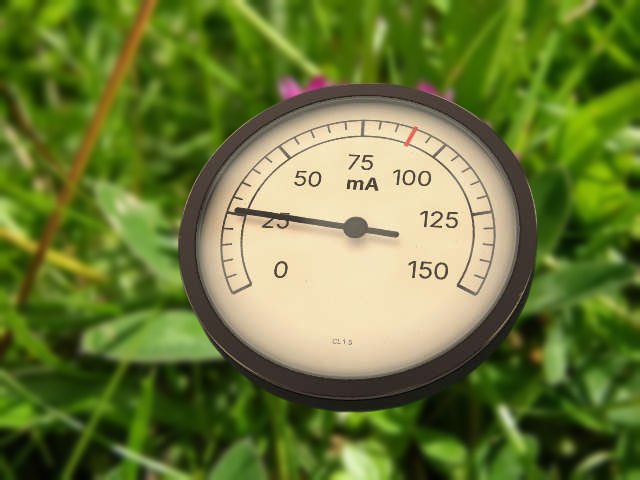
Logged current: 25,mA
